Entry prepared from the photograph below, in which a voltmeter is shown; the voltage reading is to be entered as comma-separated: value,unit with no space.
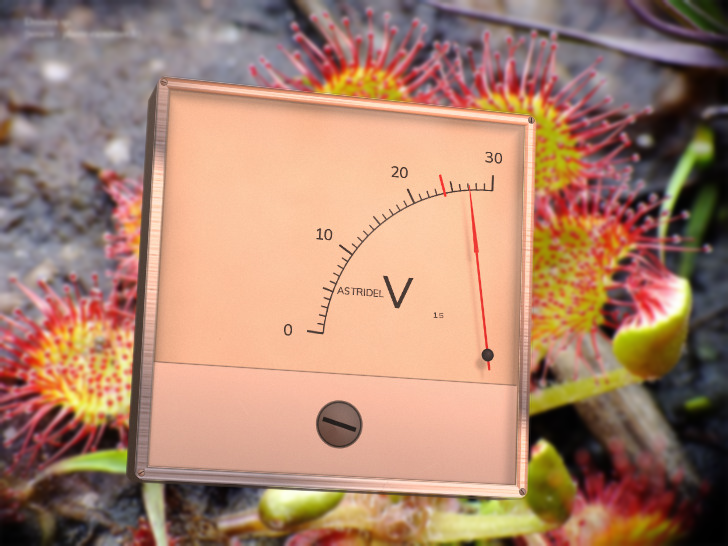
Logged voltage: 27,V
